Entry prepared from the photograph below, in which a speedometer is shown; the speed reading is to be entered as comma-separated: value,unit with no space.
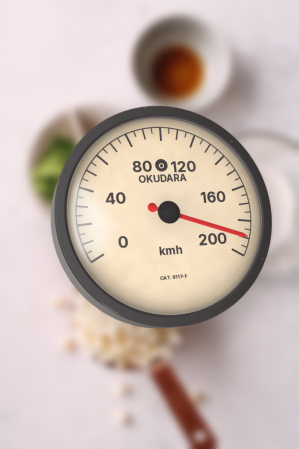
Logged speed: 190,km/h
